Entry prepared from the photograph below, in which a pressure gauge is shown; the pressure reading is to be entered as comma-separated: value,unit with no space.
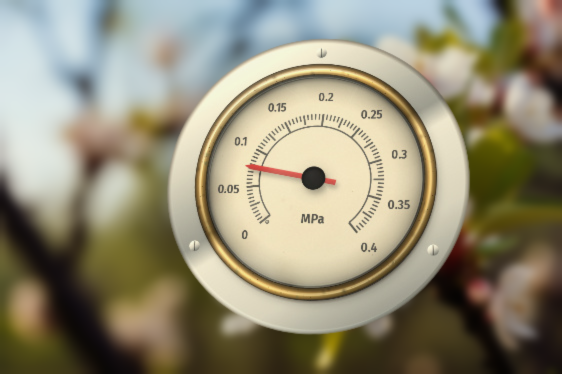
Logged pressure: 0.075,MPa
